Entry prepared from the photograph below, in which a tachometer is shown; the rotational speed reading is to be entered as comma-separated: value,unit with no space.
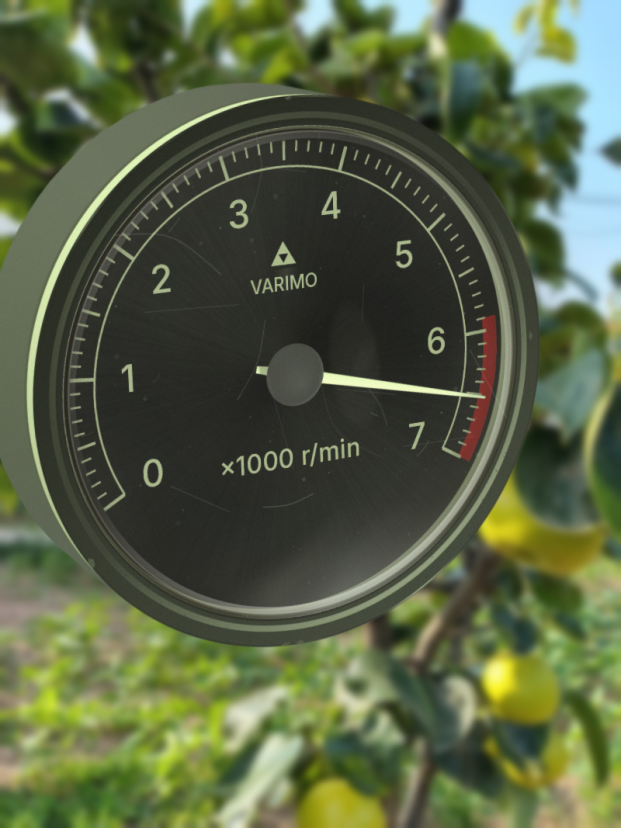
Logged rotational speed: 6500,rpm
